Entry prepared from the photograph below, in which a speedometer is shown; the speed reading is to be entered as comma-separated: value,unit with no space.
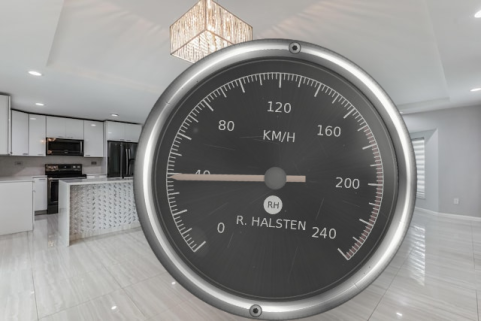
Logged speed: 38,km/h
